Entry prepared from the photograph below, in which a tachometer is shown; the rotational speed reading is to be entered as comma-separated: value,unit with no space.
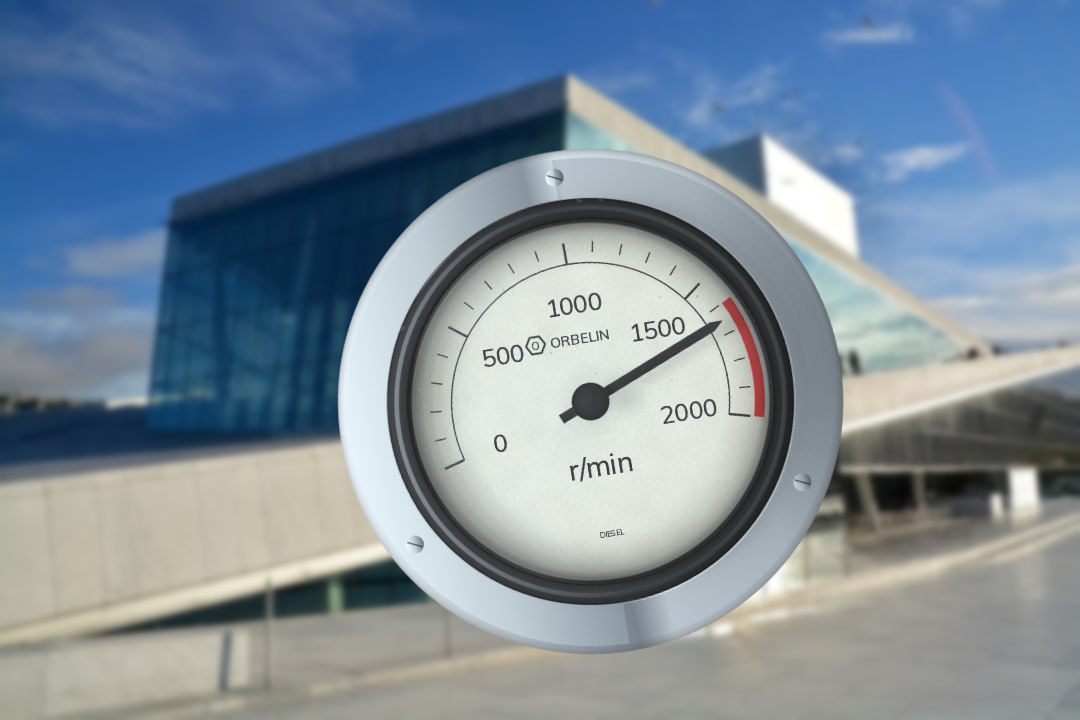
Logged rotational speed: 1650,rpm
